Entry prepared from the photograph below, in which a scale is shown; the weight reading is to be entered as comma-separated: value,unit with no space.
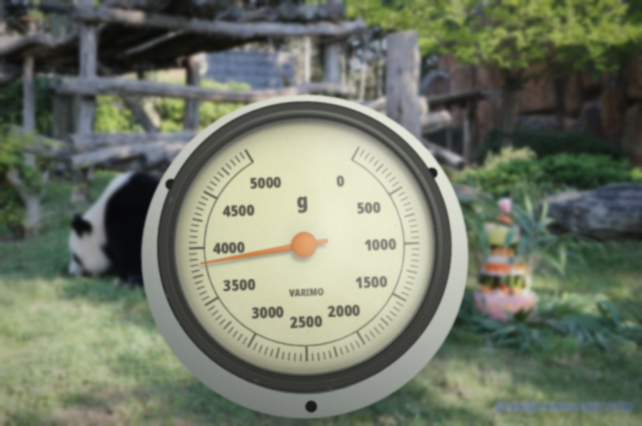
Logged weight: 3850,g
